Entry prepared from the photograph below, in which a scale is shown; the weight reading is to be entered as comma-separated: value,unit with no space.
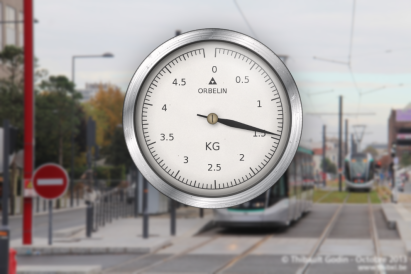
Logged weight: 1.45,kg
